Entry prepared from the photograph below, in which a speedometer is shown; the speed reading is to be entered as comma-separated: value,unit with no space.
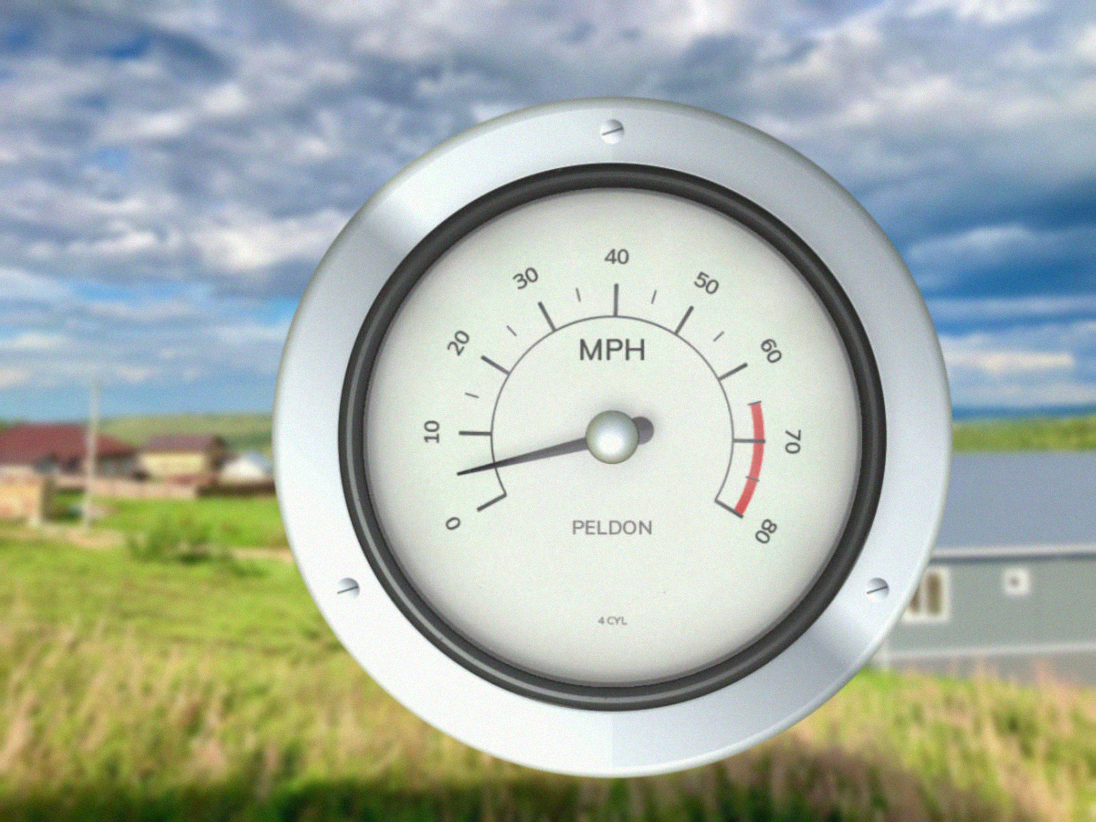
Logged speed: 5,mph
